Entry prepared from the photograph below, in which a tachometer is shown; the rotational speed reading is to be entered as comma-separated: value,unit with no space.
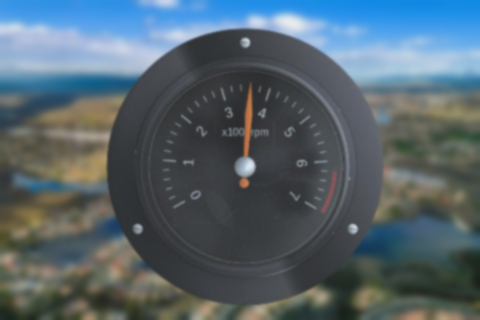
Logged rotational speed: 3600,rpm
